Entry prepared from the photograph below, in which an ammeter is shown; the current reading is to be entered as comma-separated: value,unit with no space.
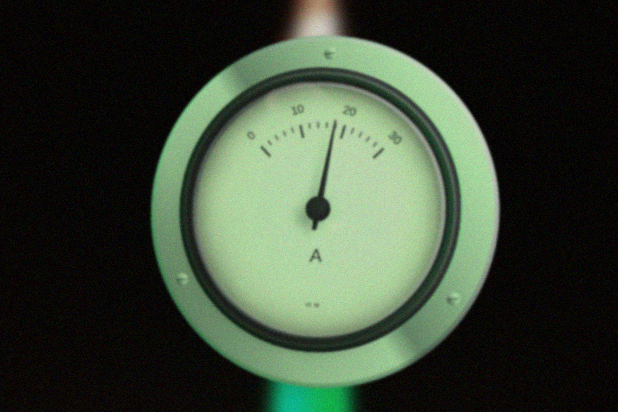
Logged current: 18,A
